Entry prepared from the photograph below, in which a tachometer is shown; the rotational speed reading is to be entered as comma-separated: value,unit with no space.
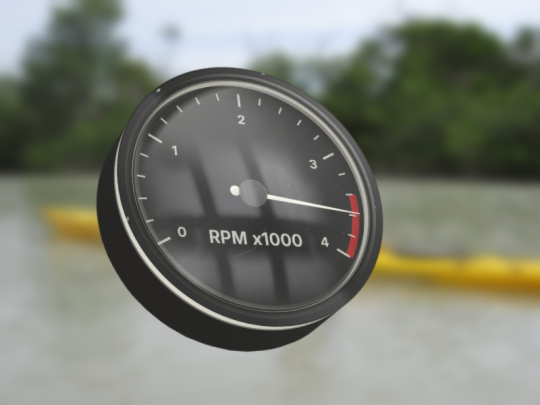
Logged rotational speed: 3600,rpm
